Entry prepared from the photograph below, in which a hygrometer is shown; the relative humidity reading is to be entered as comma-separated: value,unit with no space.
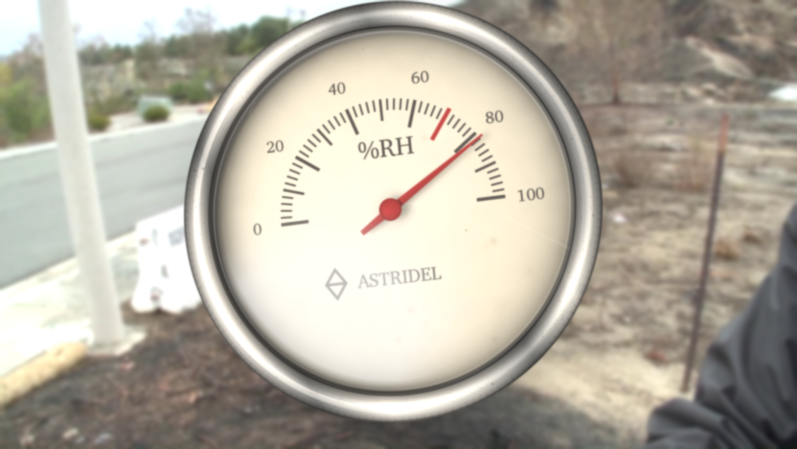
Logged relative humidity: 82,%
